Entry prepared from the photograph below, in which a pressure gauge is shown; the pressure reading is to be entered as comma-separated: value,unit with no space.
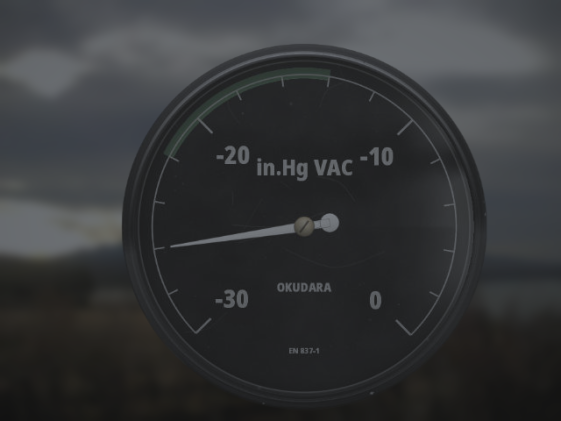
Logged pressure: -26,inHg
